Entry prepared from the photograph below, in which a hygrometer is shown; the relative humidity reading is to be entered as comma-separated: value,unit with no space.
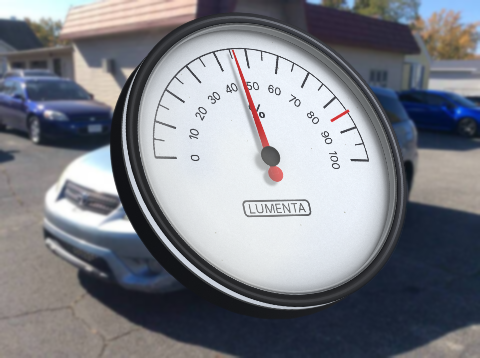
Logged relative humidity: 45,%
